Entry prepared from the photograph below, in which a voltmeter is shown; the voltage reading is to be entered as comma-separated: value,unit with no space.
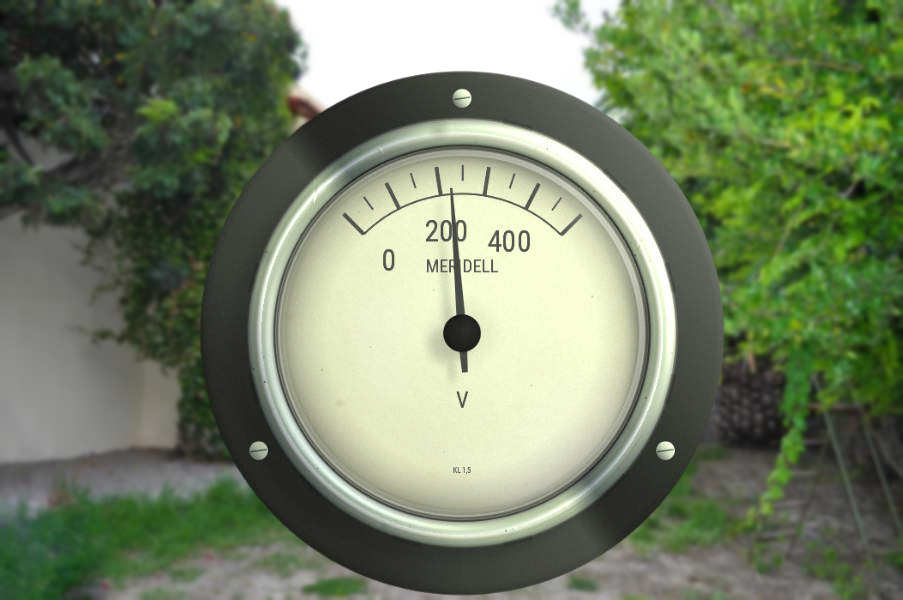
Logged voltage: 225,V
